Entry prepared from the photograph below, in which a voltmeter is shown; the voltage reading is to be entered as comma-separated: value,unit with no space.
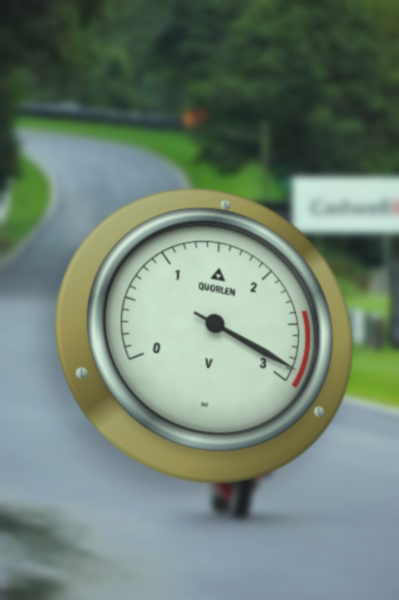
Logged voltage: 2.9,V
